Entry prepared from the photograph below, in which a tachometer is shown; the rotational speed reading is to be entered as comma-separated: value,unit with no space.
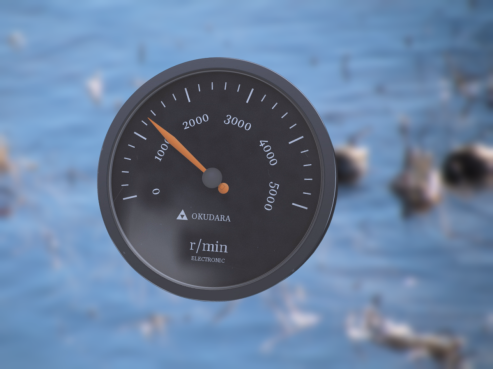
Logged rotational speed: 1300,rpm
